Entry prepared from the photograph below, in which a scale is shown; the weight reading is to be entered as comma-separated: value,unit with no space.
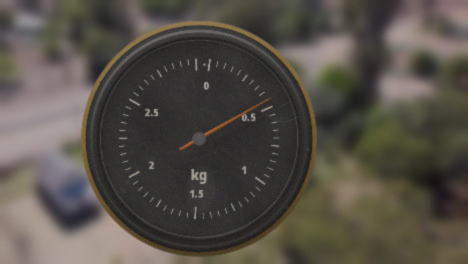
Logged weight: 0.45,kg
